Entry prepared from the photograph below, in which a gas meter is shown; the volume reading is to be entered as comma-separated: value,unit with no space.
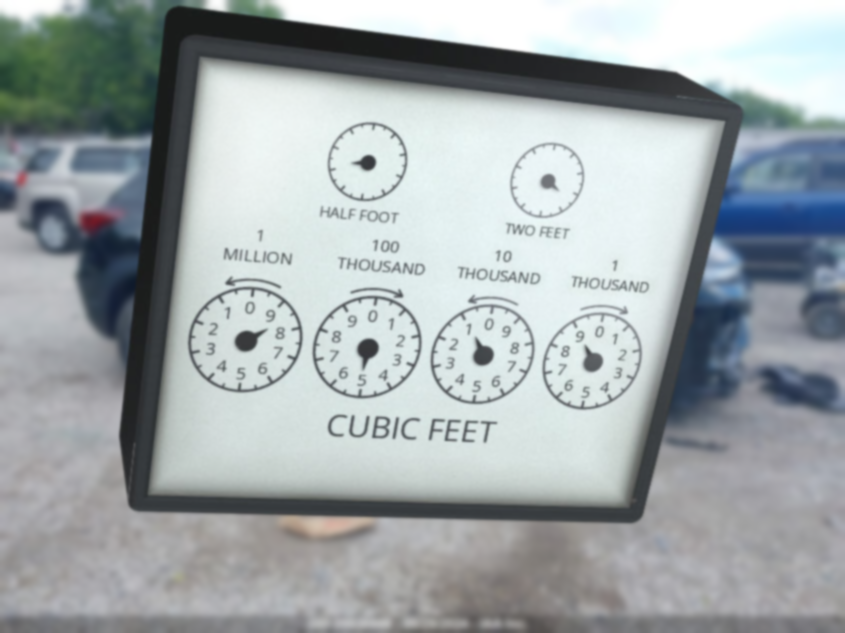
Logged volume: 850900,ft³
